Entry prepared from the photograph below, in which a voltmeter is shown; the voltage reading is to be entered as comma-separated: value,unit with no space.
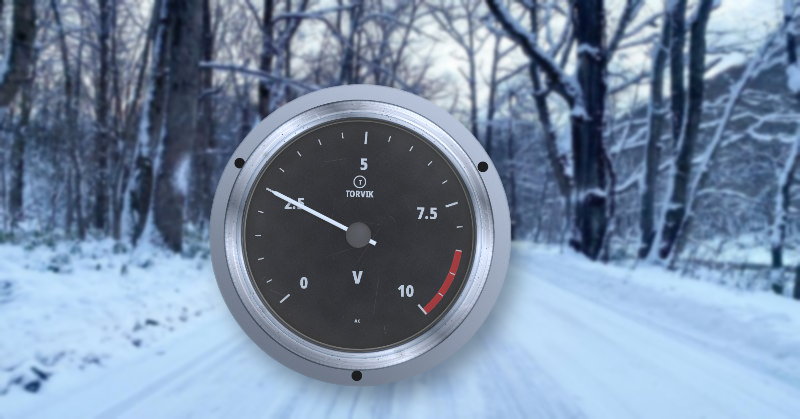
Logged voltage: 2.5,V
